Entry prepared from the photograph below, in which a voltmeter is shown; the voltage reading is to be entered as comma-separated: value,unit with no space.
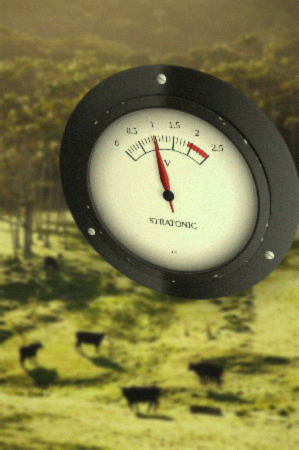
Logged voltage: 1,V
